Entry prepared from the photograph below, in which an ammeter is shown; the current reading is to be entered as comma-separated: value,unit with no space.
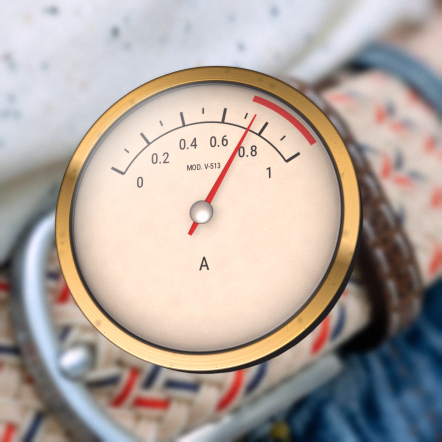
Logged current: 0.75,A
